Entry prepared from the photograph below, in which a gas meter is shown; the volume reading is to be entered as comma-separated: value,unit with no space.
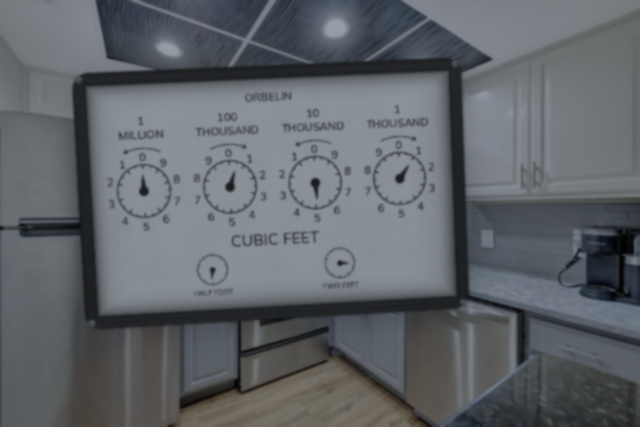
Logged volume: 5100,ft³
